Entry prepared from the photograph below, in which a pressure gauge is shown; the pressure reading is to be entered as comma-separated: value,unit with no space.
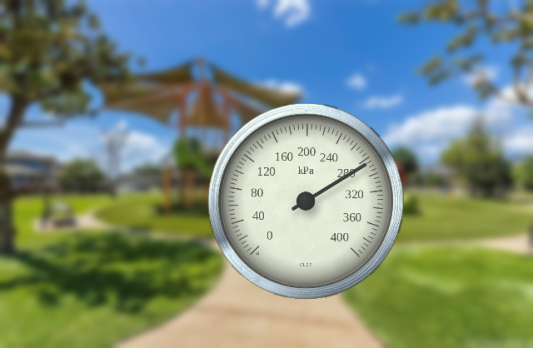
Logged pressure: 285,kPa
